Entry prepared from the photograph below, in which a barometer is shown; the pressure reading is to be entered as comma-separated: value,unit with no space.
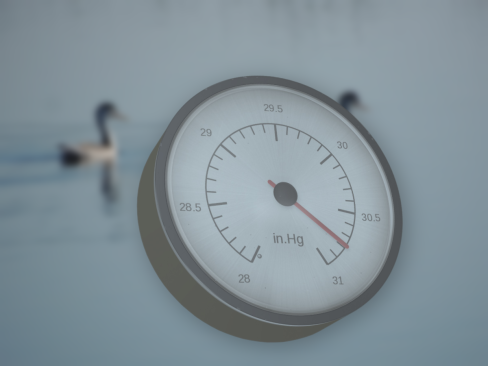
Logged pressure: 30.8,inHg
